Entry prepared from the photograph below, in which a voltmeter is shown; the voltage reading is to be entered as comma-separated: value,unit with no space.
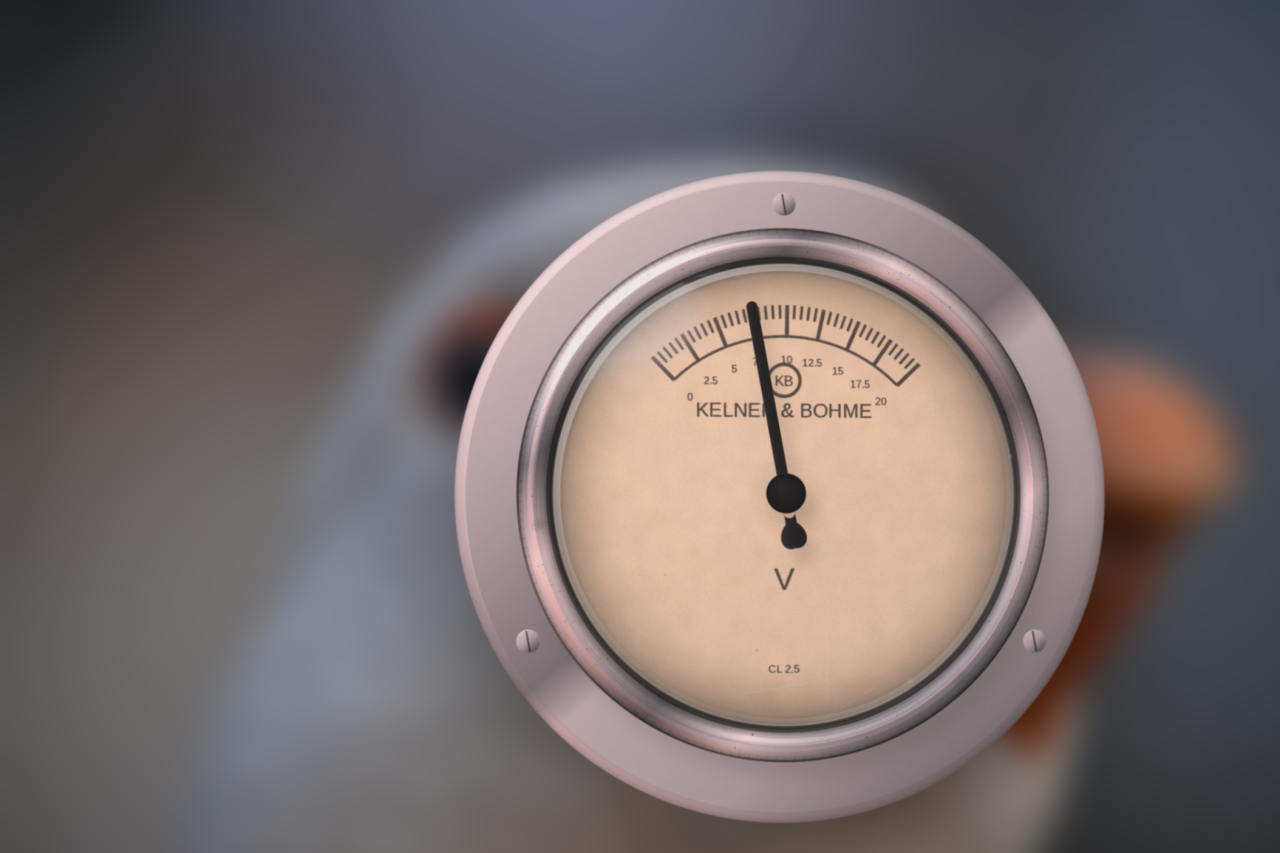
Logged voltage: 7.5,V
